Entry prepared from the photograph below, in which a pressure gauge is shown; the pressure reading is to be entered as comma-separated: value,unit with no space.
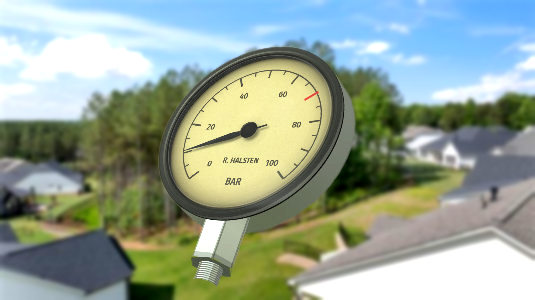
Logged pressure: 10,bar
